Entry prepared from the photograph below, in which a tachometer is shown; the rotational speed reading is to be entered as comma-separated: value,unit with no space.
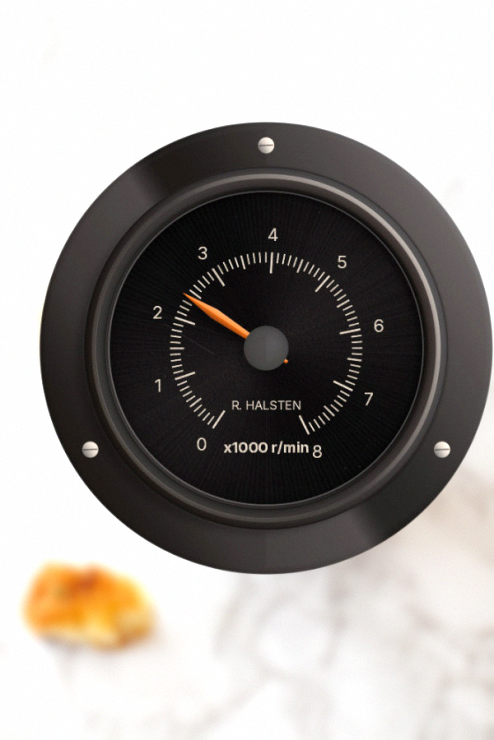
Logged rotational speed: 2400,rpm
